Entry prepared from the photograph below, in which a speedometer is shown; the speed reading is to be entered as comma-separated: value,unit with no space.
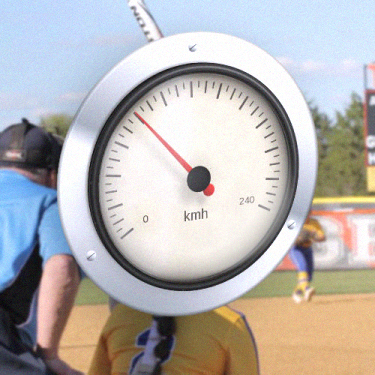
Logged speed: 80,km/h
